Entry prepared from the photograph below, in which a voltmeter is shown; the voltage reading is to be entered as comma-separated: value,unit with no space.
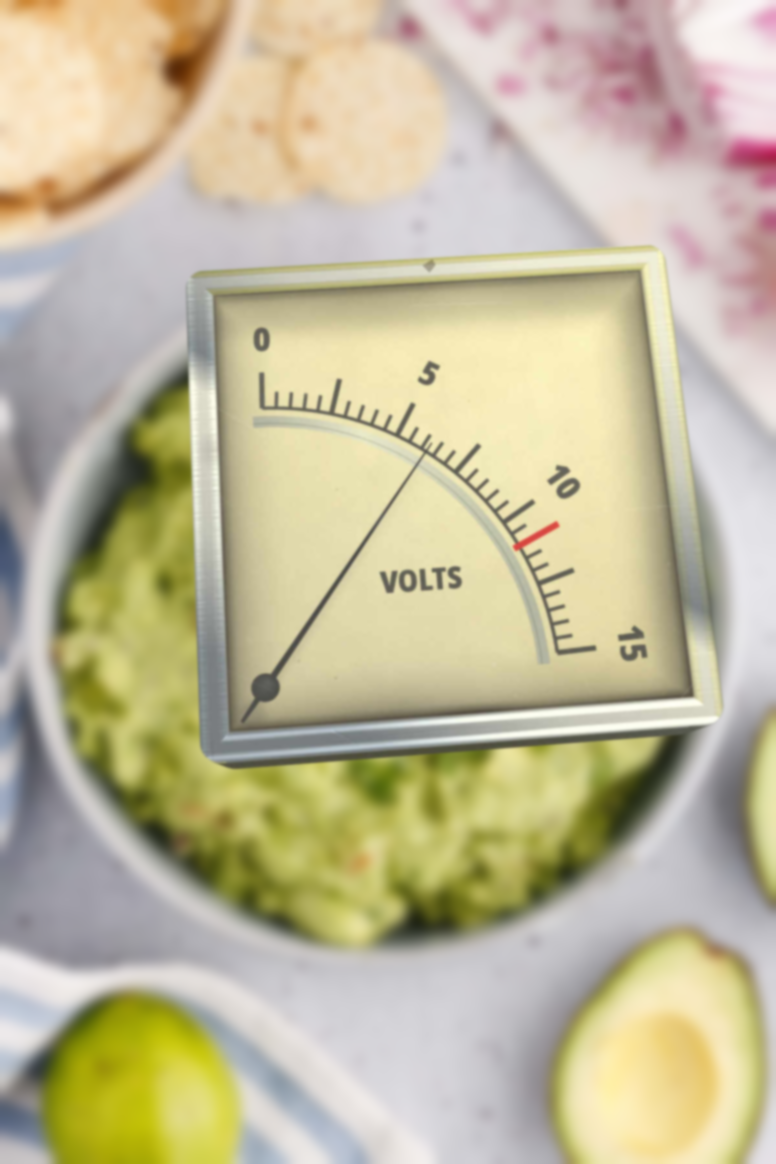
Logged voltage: 6.25,V
